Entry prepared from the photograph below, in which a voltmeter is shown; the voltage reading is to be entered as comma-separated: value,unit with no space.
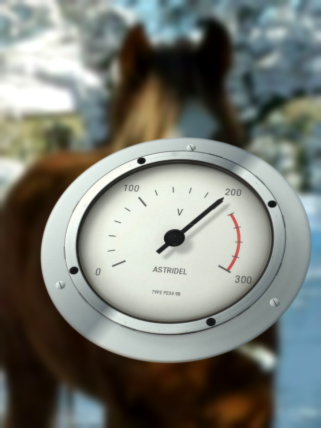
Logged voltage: 200,V
